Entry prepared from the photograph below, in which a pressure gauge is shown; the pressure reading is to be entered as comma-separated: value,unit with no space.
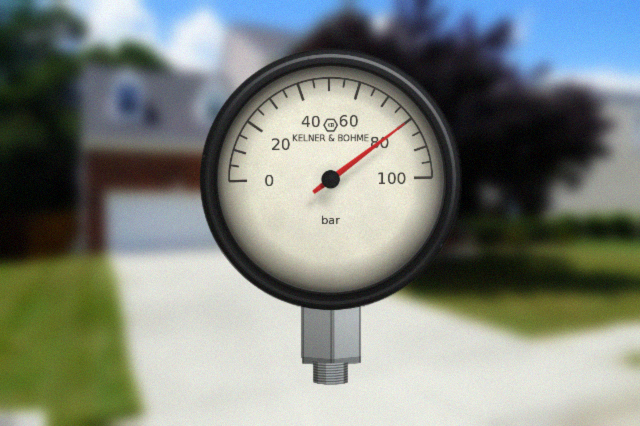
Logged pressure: 80,bar
